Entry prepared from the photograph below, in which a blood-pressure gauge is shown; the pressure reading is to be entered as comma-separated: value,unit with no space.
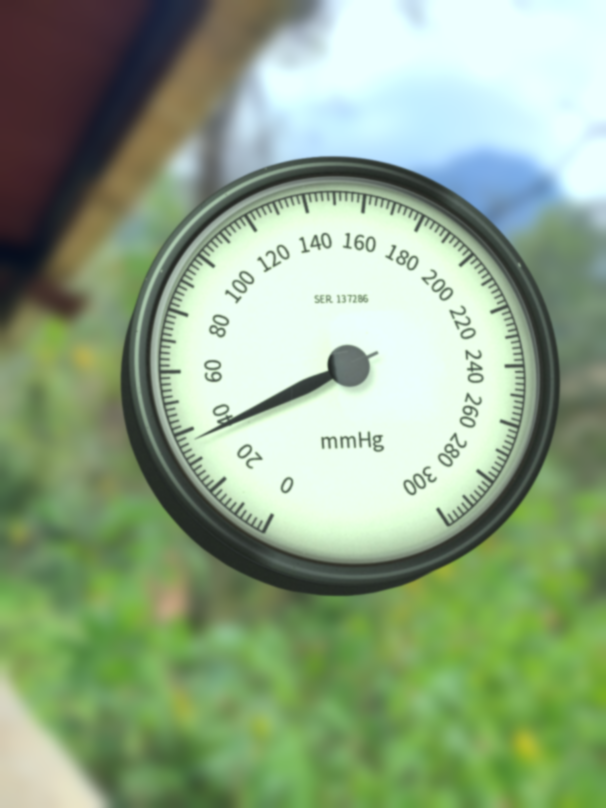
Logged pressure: 36,mmHg
